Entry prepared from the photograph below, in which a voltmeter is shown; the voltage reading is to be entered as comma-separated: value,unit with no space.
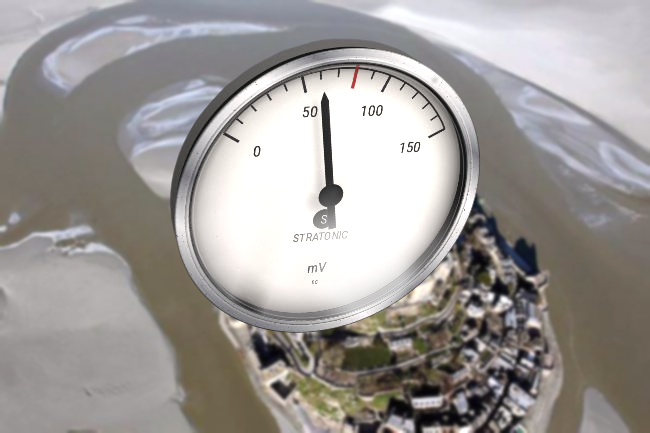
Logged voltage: 60,mV
